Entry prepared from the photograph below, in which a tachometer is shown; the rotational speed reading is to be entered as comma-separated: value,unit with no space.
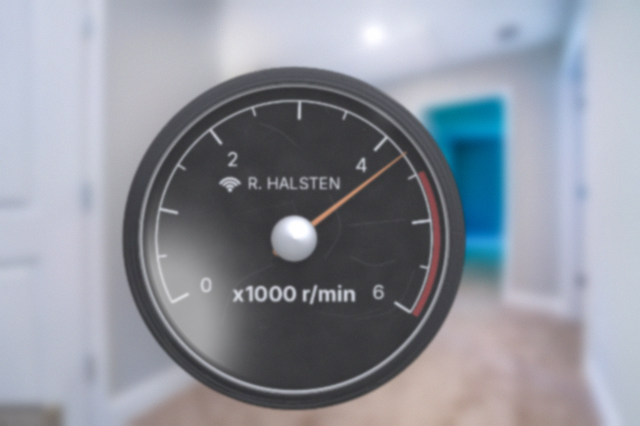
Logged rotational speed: 4250,rpm
